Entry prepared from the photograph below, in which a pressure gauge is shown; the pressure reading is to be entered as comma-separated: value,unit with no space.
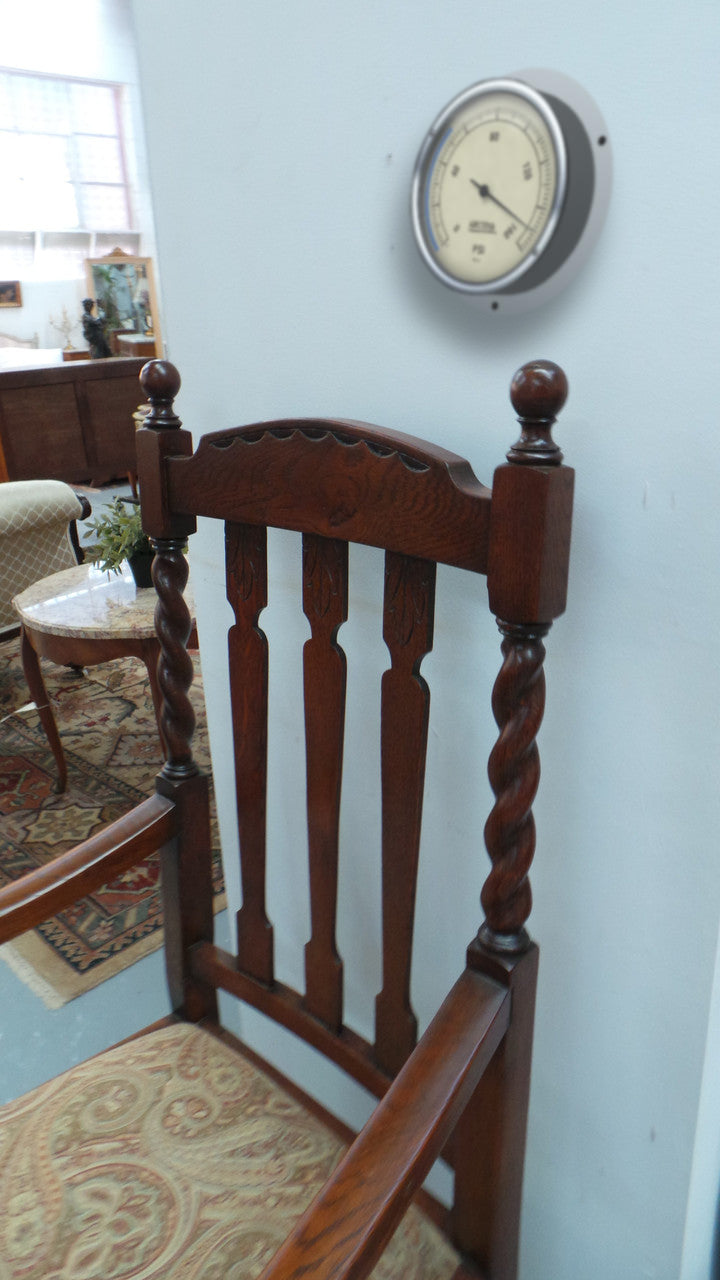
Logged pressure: 150,psi
